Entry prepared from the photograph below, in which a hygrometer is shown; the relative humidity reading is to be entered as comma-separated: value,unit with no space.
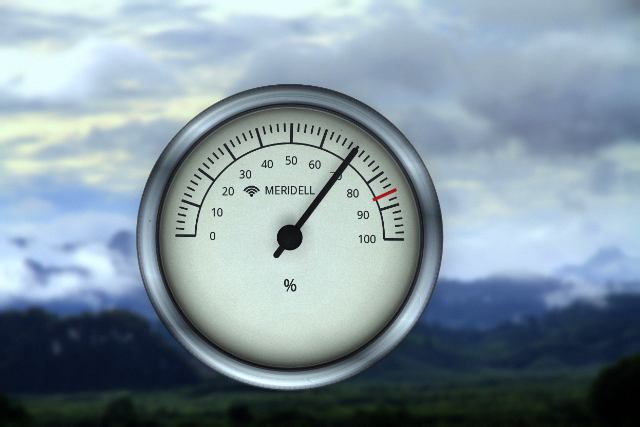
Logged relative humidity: 70,%
